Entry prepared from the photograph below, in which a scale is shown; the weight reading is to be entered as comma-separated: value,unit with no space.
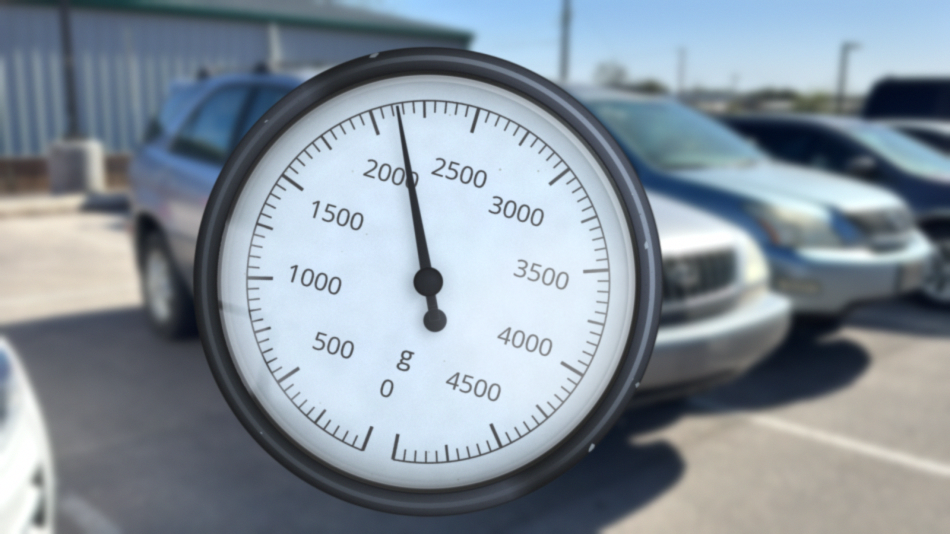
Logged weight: 2125,g
